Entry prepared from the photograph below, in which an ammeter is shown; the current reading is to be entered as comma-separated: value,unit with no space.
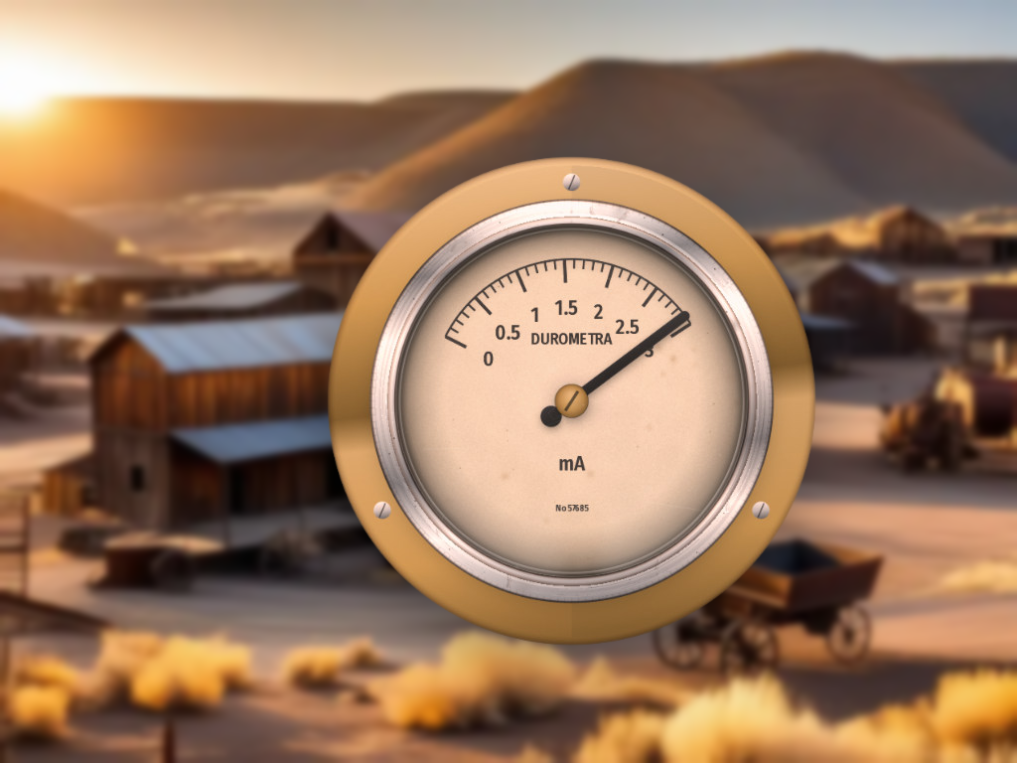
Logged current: 2.9,mA
